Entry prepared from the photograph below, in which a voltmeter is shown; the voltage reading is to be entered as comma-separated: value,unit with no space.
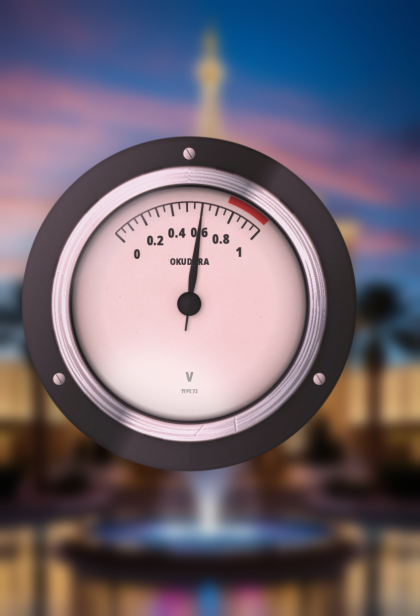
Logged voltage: 0.6,V
